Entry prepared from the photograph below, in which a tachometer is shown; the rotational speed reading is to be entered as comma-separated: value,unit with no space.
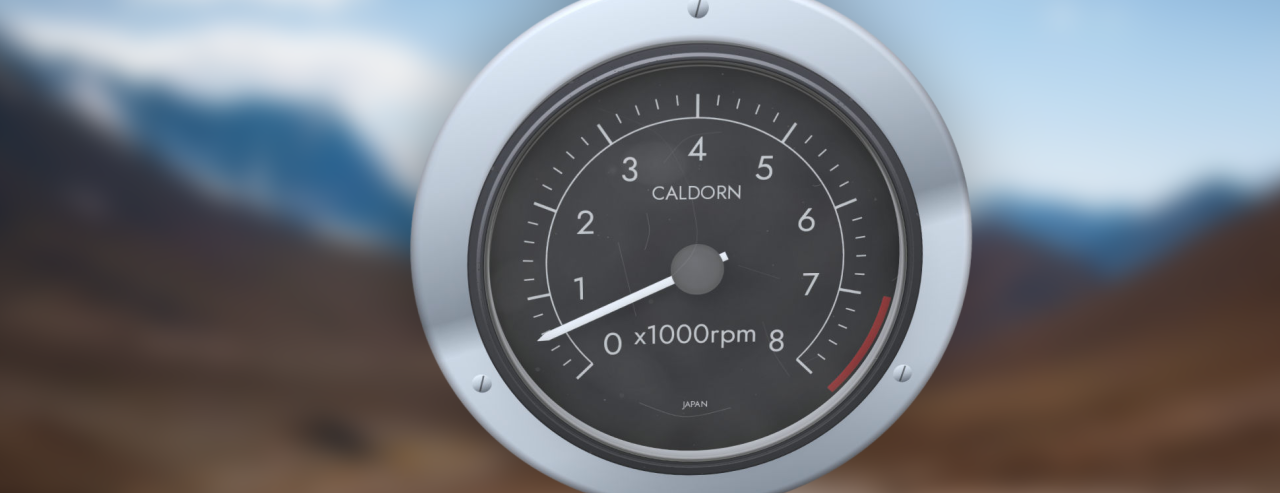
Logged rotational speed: 600,rpm
